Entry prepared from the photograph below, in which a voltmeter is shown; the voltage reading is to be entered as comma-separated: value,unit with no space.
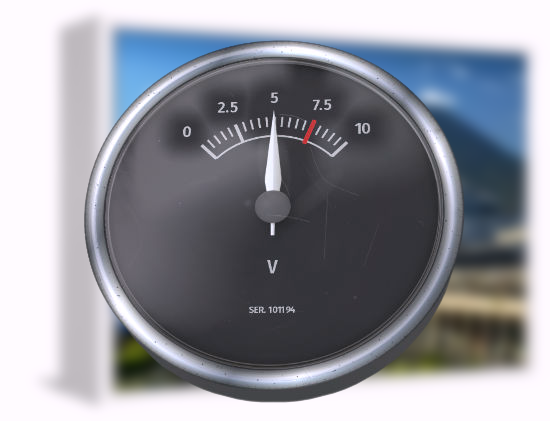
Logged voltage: 5,V
